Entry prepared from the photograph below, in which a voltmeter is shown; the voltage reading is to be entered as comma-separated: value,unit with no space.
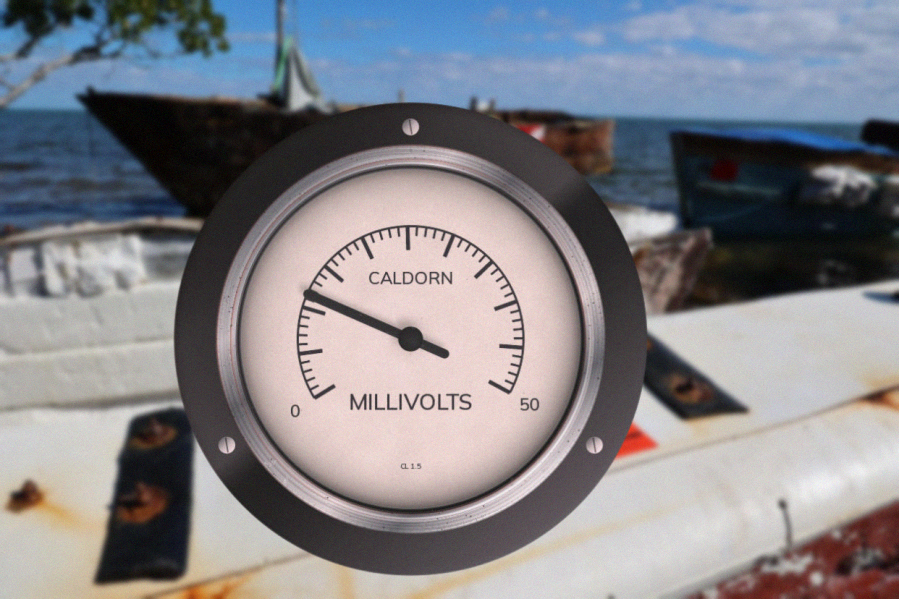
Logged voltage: 11.5,mV
